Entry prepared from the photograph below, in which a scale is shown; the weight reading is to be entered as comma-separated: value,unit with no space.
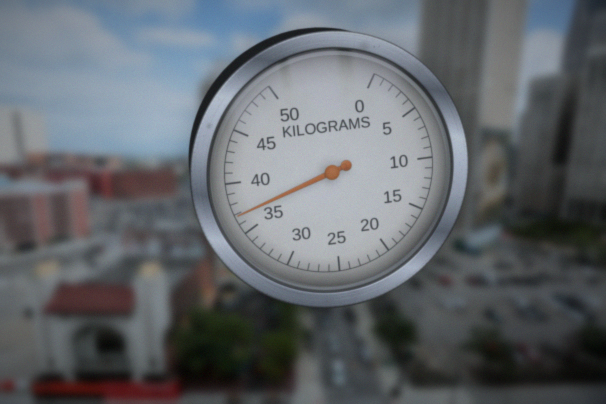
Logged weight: 37,kg
